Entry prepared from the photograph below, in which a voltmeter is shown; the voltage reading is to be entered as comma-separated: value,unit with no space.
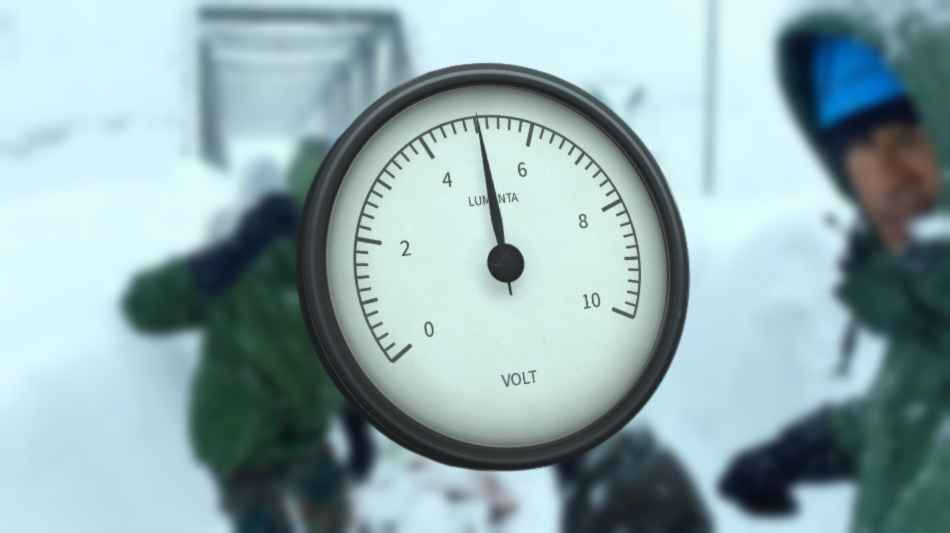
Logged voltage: 5,V
